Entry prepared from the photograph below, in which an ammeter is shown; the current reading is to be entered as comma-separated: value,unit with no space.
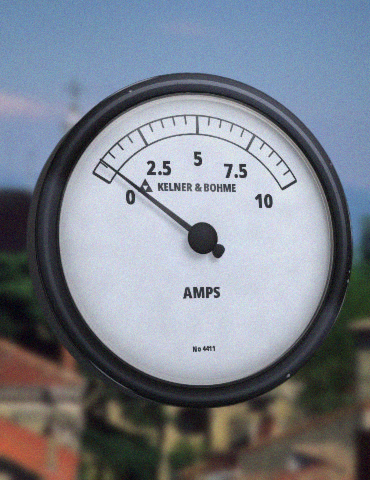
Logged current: 0.5,A
